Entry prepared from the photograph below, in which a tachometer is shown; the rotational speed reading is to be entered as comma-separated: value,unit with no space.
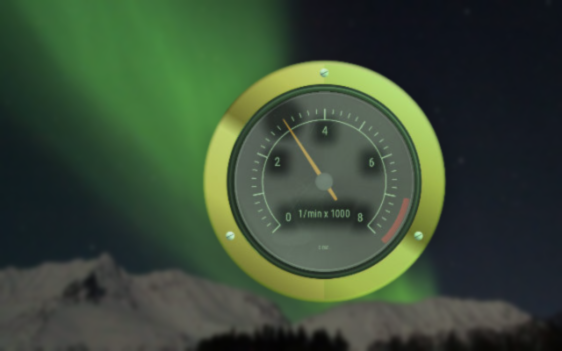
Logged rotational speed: 3000,rpm
